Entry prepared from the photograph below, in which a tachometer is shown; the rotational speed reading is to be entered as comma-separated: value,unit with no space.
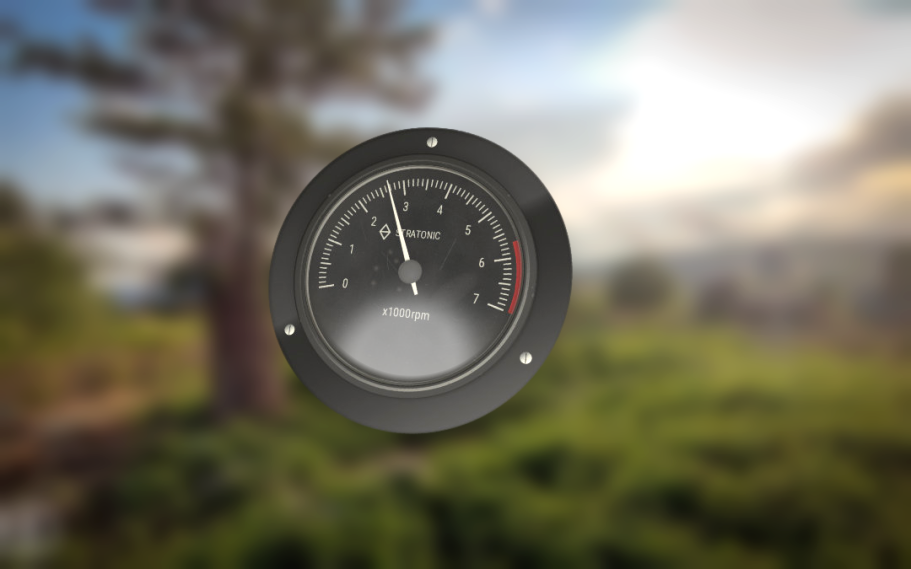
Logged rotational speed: 2700,rpm
